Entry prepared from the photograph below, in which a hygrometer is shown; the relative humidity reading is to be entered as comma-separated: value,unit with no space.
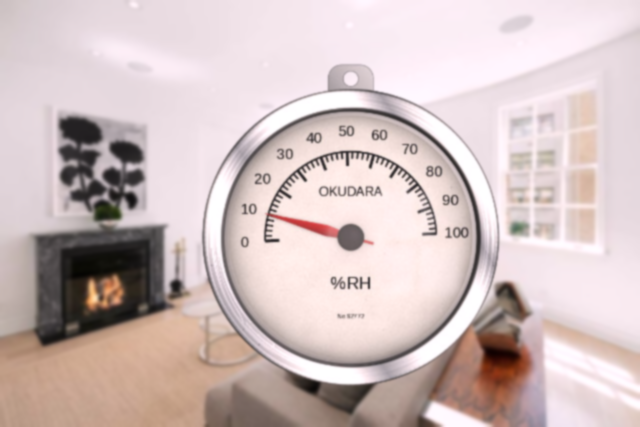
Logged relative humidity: 10,%
